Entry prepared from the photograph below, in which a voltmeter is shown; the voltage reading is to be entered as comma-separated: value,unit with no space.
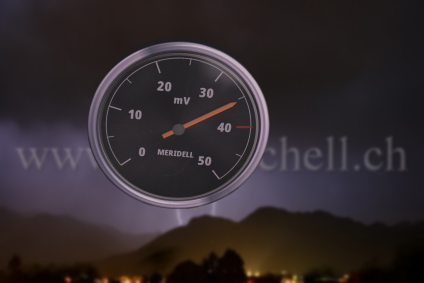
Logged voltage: 35,mV
